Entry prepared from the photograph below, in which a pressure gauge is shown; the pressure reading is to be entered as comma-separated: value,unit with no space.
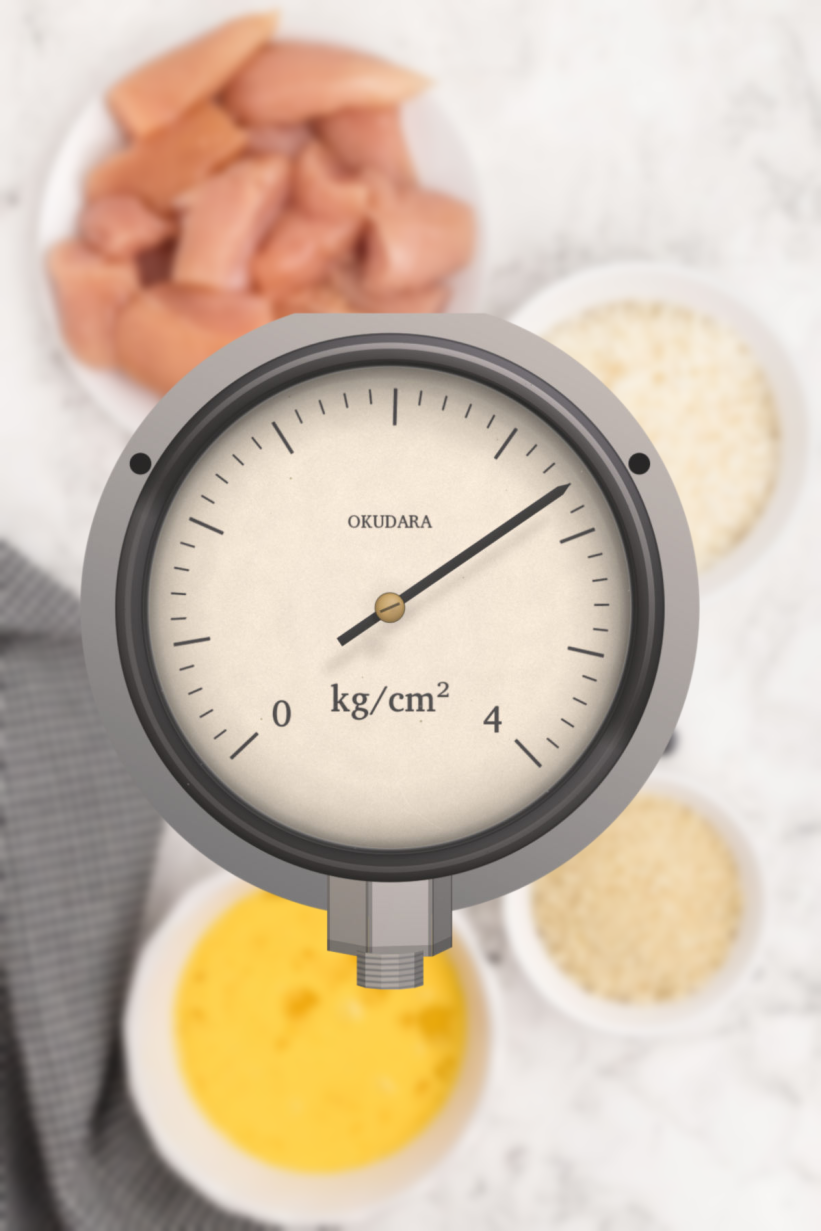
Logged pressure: 2.8,kg/cm²
